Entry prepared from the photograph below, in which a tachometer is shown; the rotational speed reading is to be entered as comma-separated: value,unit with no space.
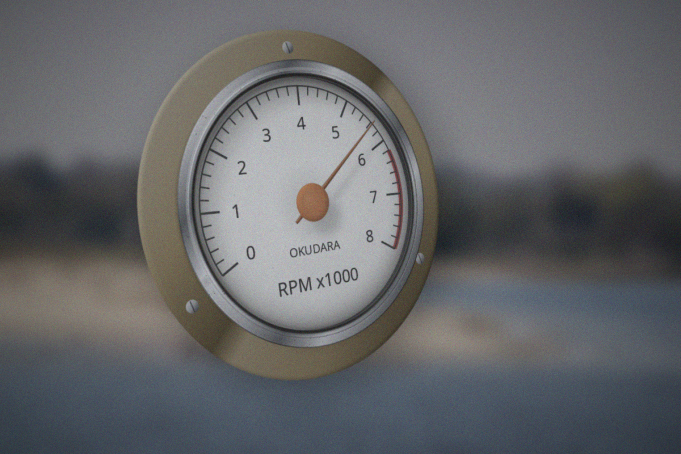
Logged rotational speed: 5600,rpm
